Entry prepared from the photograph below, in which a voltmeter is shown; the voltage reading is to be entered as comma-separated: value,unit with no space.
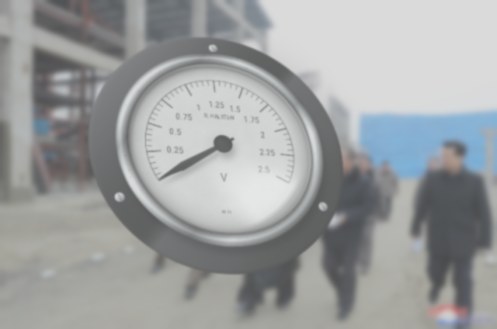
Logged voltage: 0,V
